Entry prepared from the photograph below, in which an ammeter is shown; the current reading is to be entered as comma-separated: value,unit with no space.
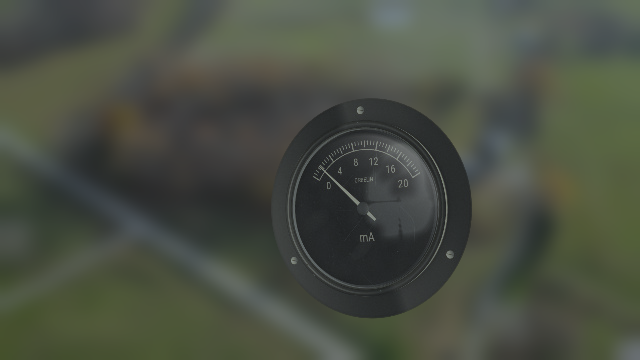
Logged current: 2,mA
